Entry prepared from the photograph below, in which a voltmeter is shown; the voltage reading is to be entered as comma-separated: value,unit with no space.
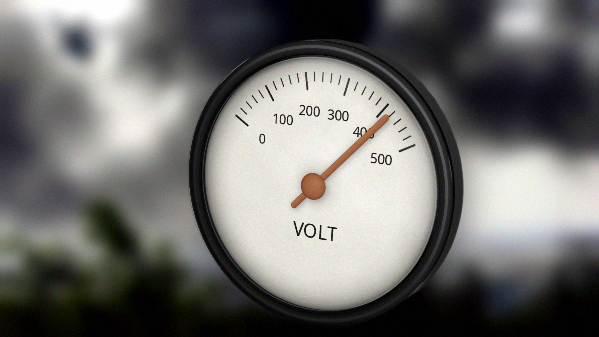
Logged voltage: 420,V
